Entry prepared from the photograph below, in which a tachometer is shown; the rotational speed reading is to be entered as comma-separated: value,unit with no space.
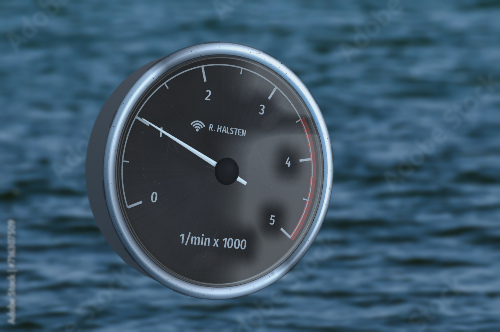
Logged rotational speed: 1000,rpm
